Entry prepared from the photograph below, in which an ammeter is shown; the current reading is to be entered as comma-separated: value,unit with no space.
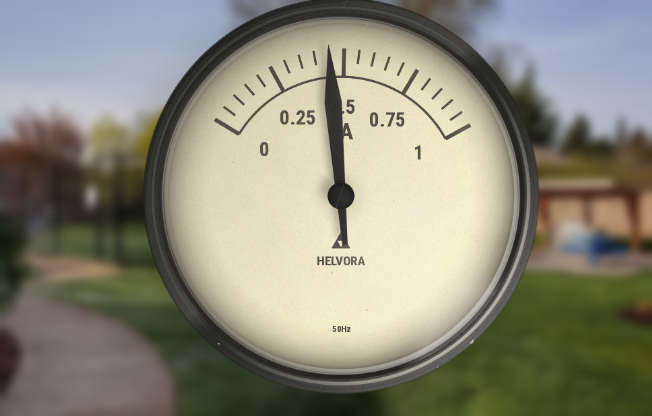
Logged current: 0.45,kA
